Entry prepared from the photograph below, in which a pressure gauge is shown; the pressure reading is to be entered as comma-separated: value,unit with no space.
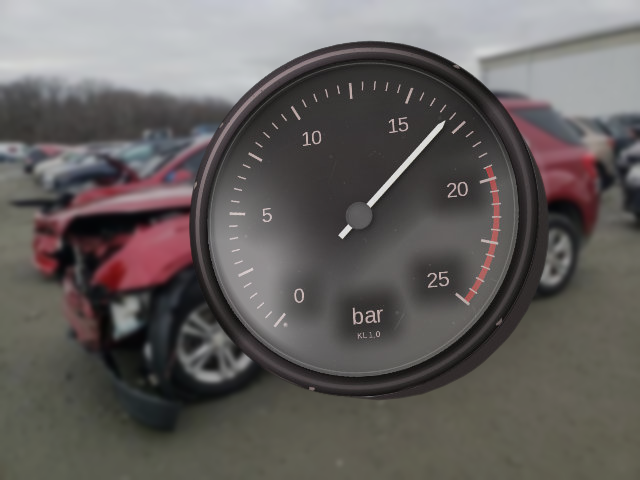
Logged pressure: 17,bar
